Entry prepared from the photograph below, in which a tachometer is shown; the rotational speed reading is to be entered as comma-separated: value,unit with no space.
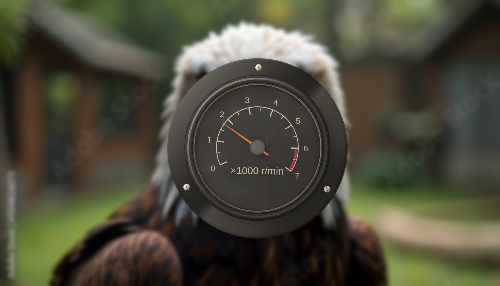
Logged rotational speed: 1750,rpm
